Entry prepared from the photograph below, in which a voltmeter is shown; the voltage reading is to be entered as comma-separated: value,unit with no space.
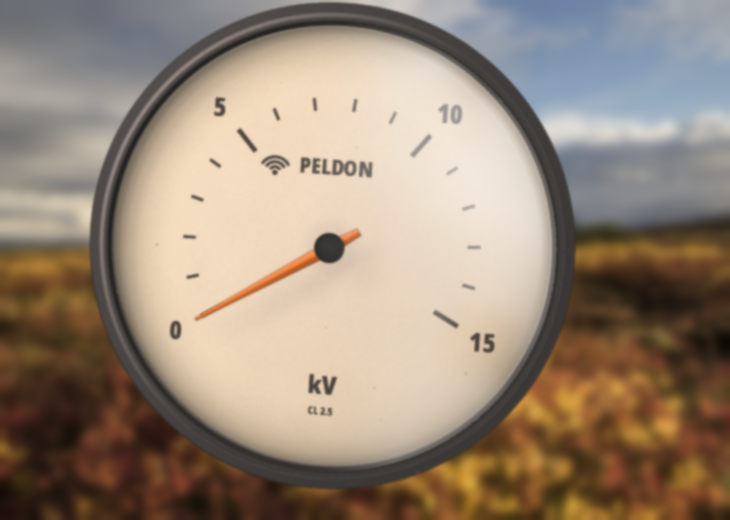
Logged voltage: 0,kV
